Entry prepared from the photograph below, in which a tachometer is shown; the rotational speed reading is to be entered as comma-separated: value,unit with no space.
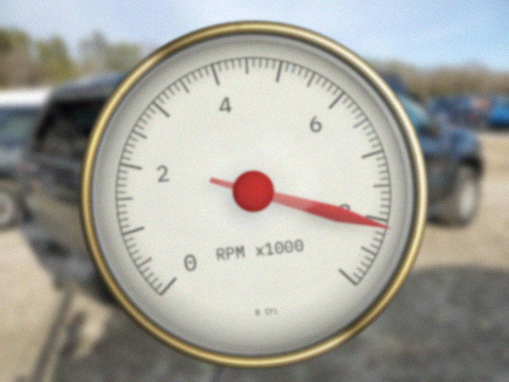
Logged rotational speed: 8100,rpm
